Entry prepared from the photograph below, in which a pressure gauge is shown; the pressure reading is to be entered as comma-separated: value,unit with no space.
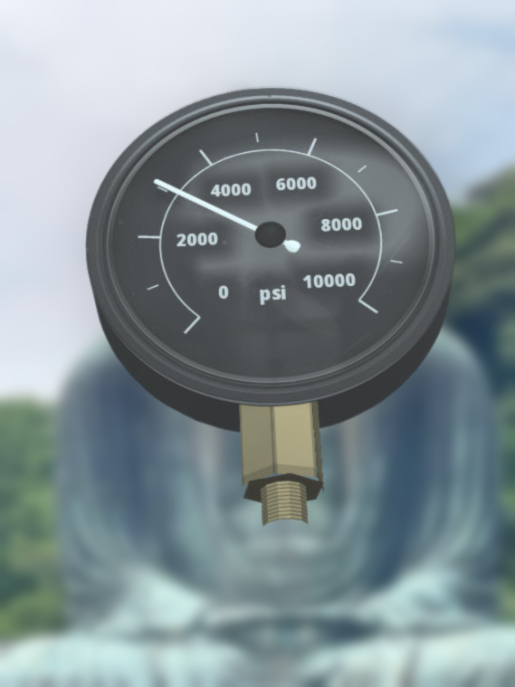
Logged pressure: 3000,psi
